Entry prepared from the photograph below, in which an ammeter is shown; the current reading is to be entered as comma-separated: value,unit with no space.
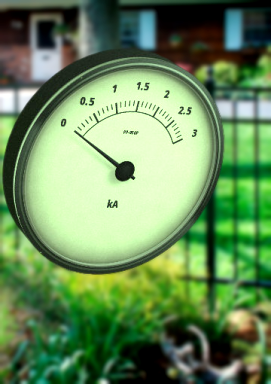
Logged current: 0,kA
